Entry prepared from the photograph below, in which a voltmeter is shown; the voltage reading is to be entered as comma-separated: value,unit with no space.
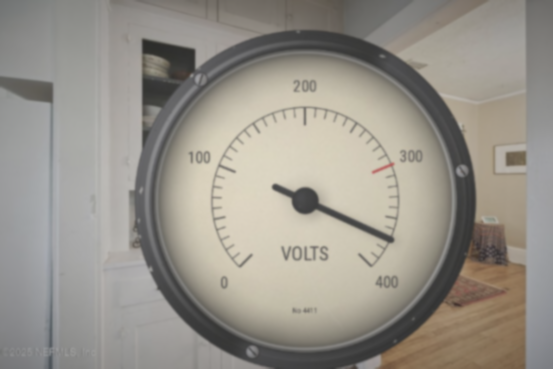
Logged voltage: 370,V
